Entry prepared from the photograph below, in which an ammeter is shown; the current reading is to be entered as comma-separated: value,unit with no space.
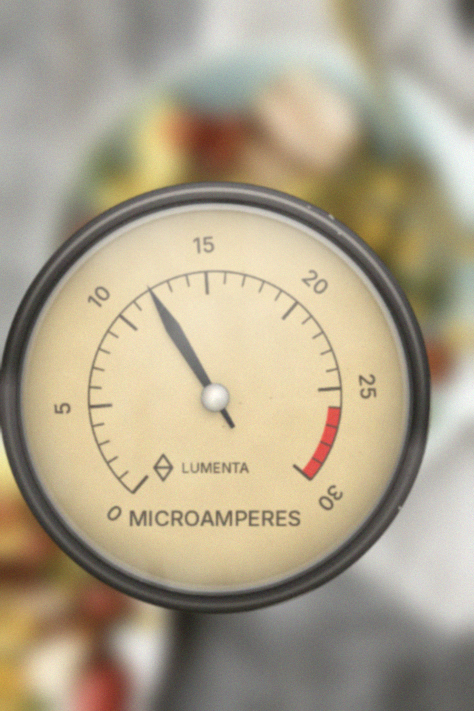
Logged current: 12,µA
